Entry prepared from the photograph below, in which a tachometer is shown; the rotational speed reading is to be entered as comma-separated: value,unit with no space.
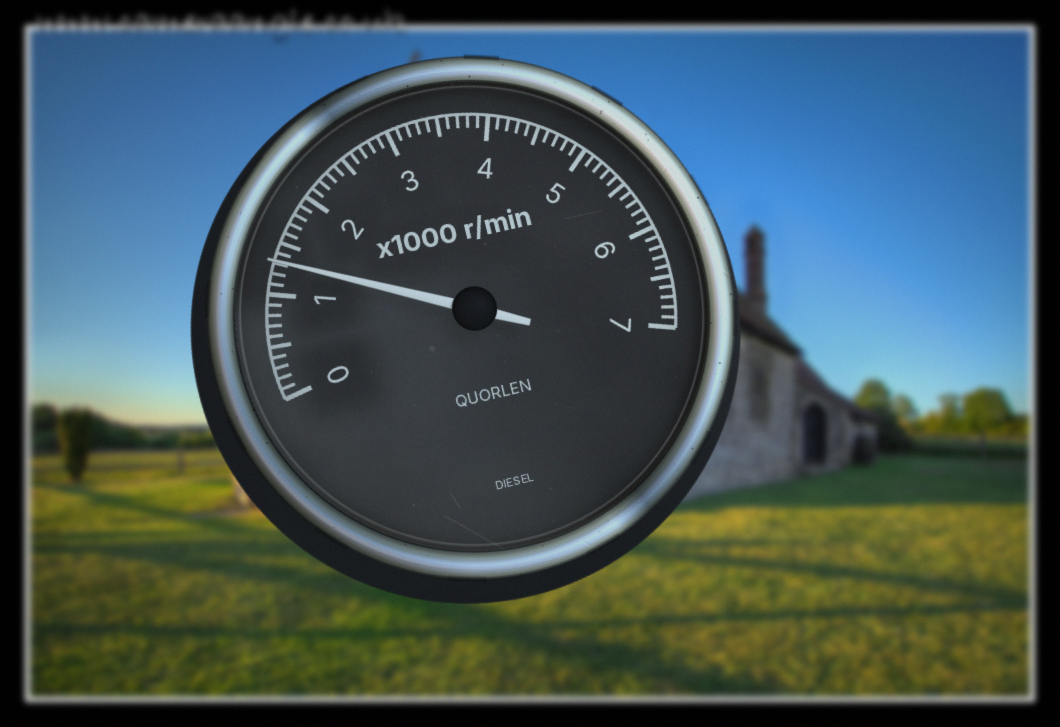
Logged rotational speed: 1300,rpm
